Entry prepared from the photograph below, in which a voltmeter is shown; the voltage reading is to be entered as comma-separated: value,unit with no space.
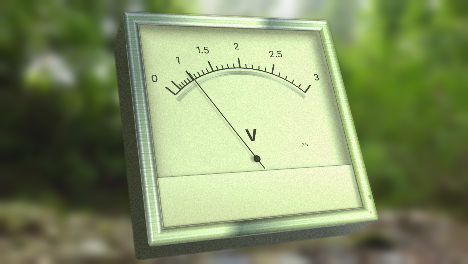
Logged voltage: 1,V
